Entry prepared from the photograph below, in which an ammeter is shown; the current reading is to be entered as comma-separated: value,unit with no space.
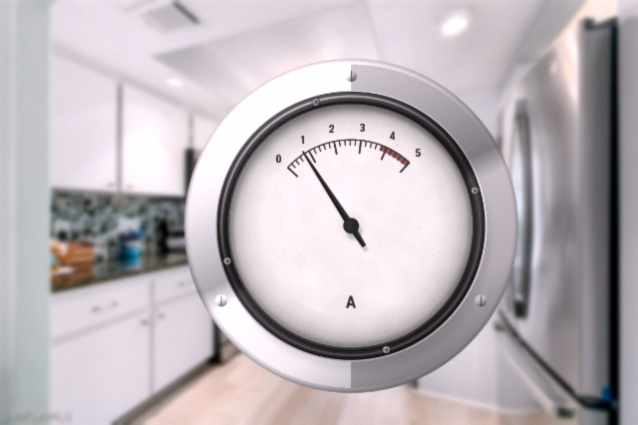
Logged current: 0.8,A
